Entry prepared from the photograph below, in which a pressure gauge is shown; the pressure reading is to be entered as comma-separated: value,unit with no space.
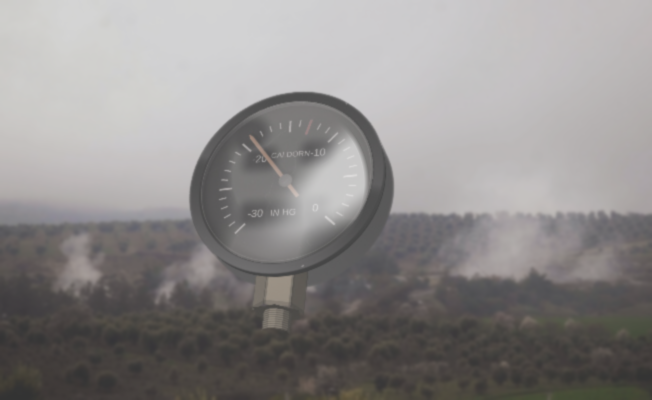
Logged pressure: -19,inHg
